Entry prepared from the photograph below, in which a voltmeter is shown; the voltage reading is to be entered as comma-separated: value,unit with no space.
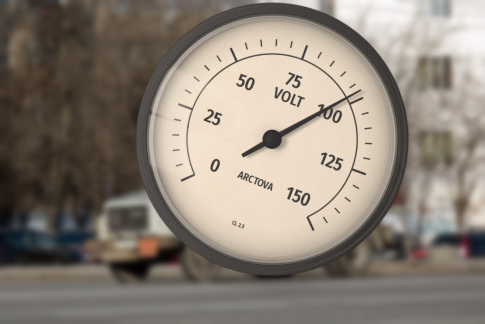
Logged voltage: 97.5,V
